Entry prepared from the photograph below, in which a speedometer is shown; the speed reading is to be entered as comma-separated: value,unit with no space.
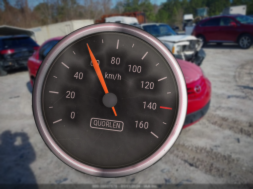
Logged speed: 60,km/h
